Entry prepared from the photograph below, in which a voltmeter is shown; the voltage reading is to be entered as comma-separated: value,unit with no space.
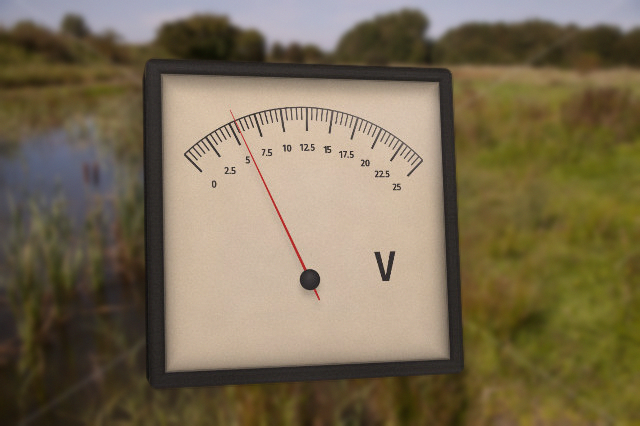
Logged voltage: 5.5,V
